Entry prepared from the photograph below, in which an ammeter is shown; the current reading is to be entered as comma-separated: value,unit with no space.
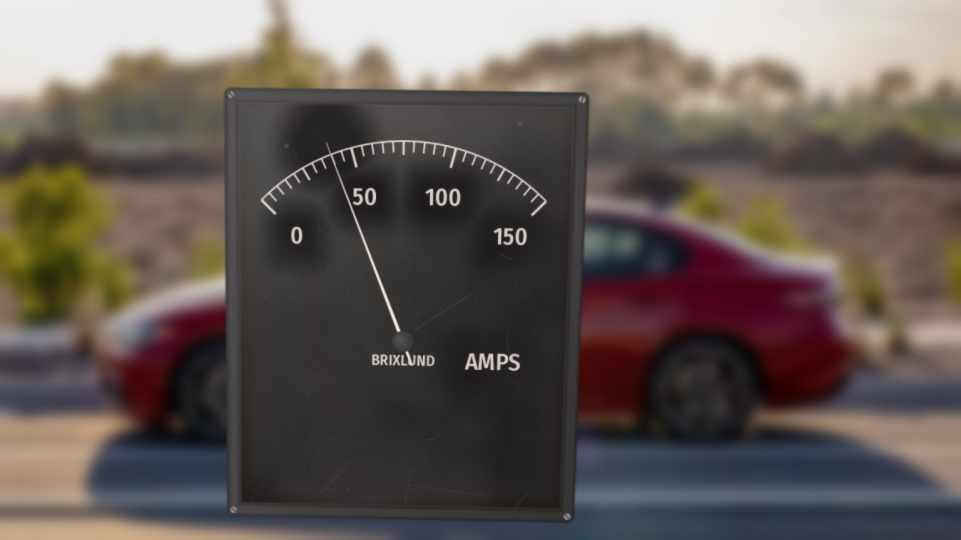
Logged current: 40,A
